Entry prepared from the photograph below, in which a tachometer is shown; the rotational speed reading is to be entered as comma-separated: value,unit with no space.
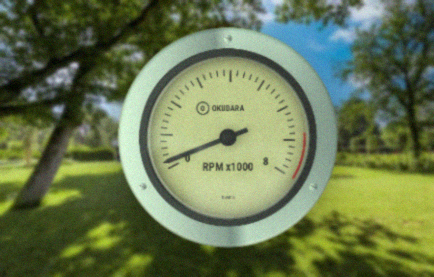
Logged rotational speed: 200,rpm
